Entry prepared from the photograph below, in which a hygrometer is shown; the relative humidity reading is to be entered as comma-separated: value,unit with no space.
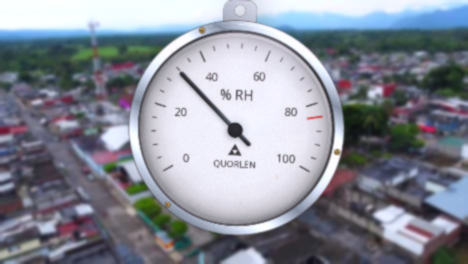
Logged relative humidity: 32,%
